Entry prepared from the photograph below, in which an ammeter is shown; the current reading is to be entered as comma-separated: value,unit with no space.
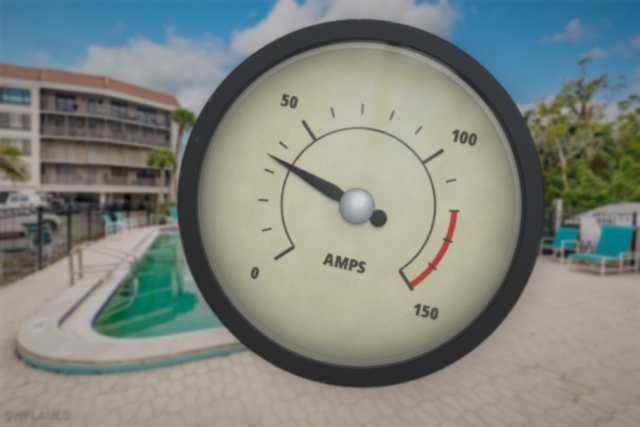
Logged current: 35,A
